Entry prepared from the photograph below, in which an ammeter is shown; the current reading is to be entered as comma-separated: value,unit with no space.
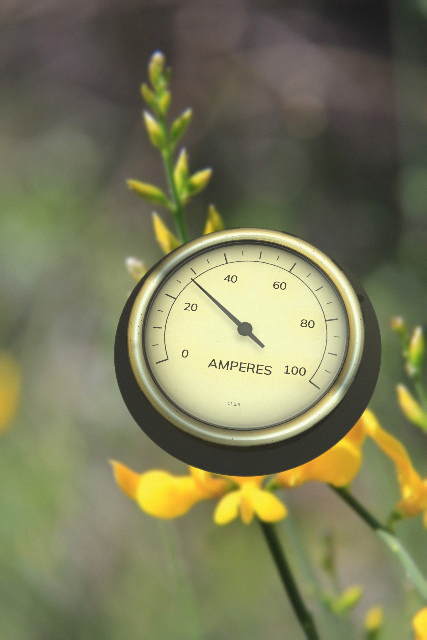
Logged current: 27.5,A
